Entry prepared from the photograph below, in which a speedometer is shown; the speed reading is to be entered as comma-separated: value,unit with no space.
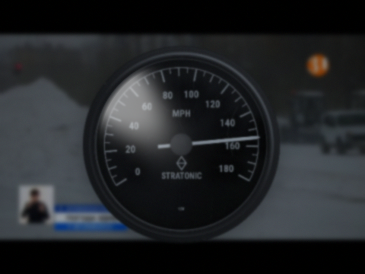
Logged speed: 155,mph
